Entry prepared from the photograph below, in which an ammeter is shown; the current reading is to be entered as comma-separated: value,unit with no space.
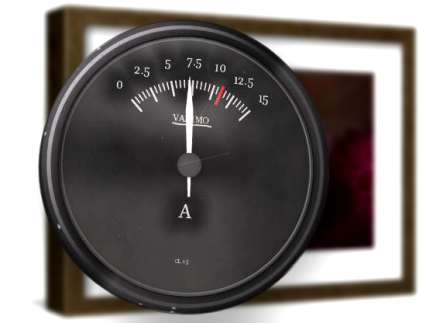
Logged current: 7,A
